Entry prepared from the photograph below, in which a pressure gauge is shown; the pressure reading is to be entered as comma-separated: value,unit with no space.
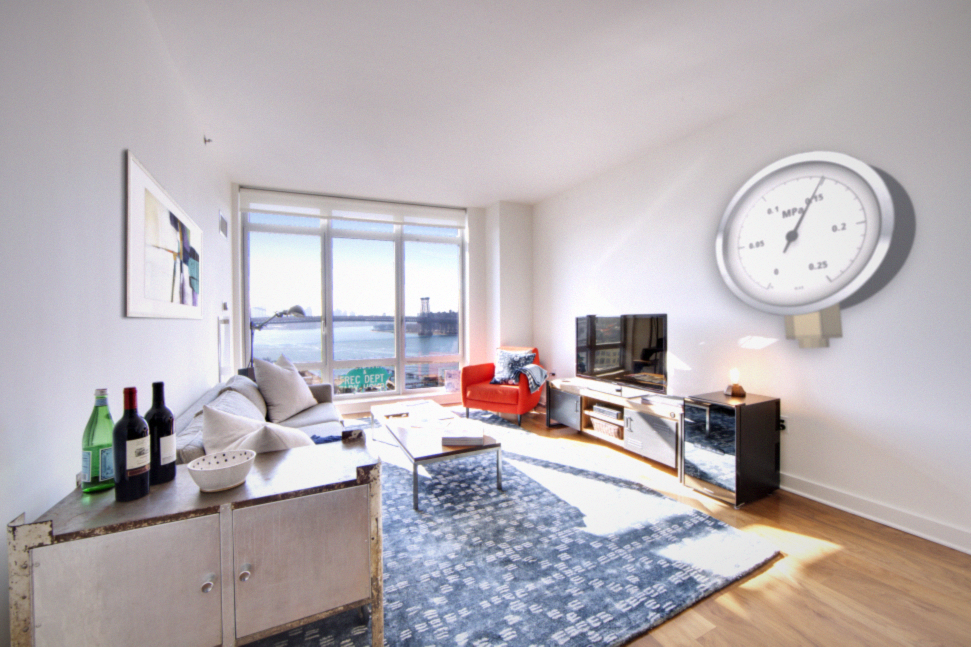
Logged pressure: 0.15,MPa
